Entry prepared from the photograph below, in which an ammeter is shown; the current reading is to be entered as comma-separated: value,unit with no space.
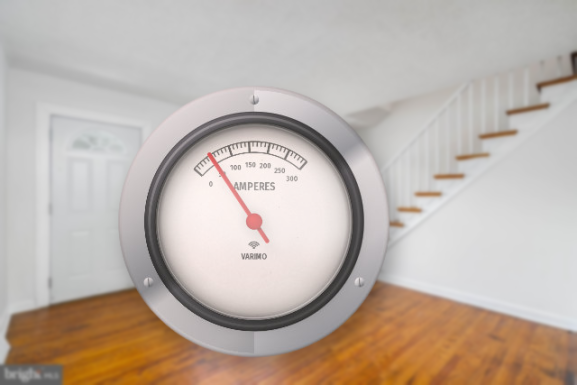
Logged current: 50,A
